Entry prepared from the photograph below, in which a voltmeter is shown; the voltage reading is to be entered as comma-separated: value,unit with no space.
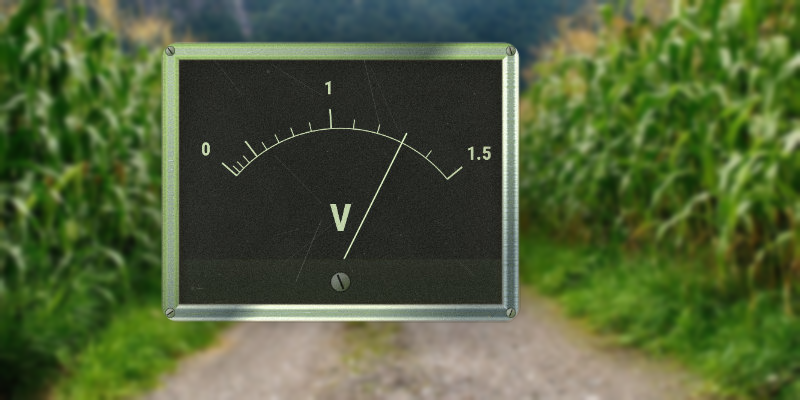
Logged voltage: 1.3,V
